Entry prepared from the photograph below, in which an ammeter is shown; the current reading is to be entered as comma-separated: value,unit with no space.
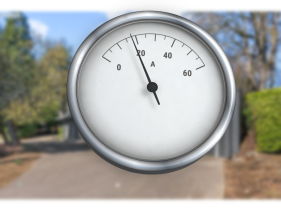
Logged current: 17.5,A
